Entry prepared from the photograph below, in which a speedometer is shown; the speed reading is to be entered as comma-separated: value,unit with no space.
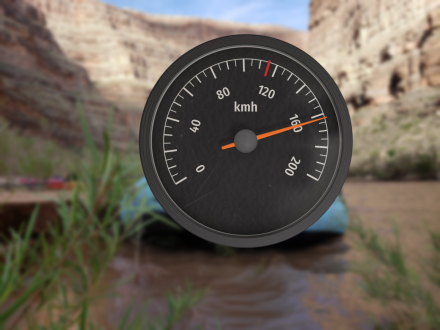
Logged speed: 162.5,km/h
